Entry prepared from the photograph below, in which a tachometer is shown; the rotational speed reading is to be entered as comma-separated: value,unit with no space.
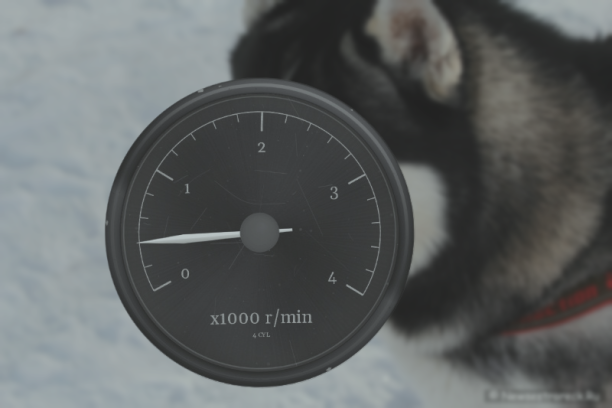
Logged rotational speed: 400,rpm
